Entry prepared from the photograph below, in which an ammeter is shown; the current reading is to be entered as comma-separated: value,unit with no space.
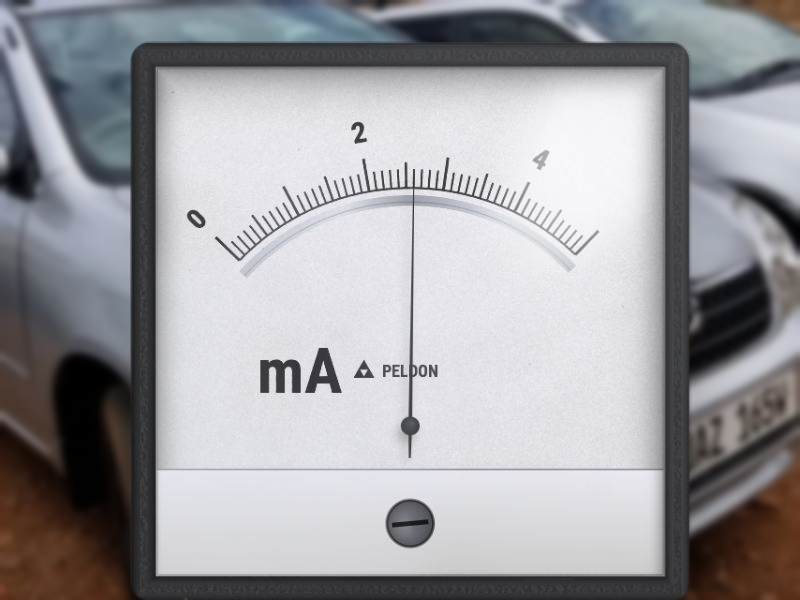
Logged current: 2.6,mA
